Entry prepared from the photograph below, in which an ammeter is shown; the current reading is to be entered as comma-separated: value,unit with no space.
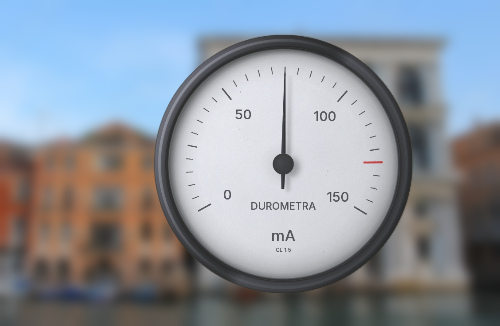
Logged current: 75,mA
